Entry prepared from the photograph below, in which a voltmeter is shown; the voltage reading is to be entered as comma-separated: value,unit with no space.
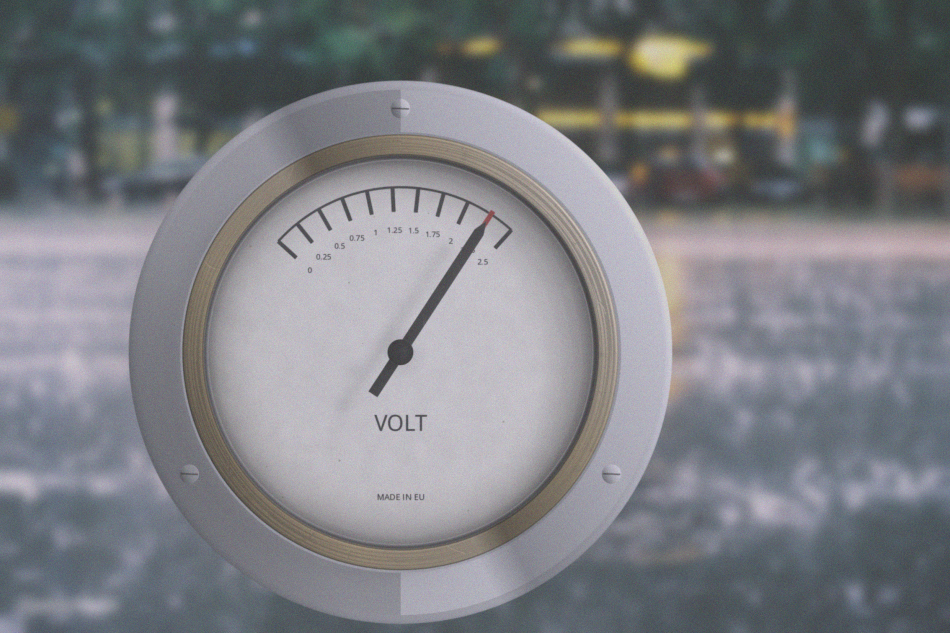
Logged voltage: 2.25,V
